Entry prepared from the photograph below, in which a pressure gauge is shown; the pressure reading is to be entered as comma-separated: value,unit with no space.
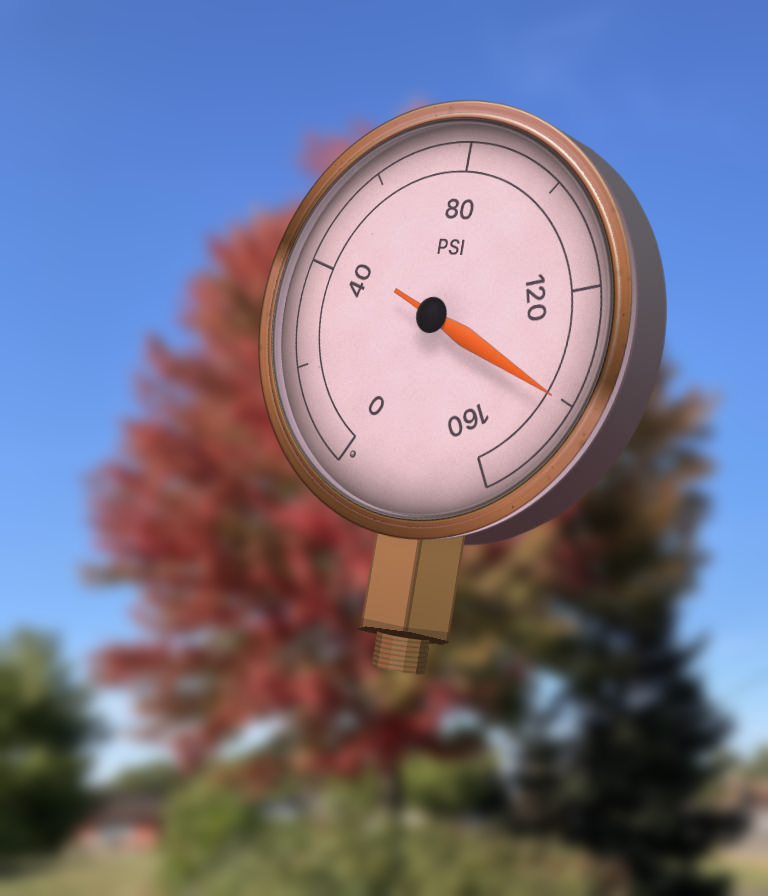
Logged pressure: 140,psi
